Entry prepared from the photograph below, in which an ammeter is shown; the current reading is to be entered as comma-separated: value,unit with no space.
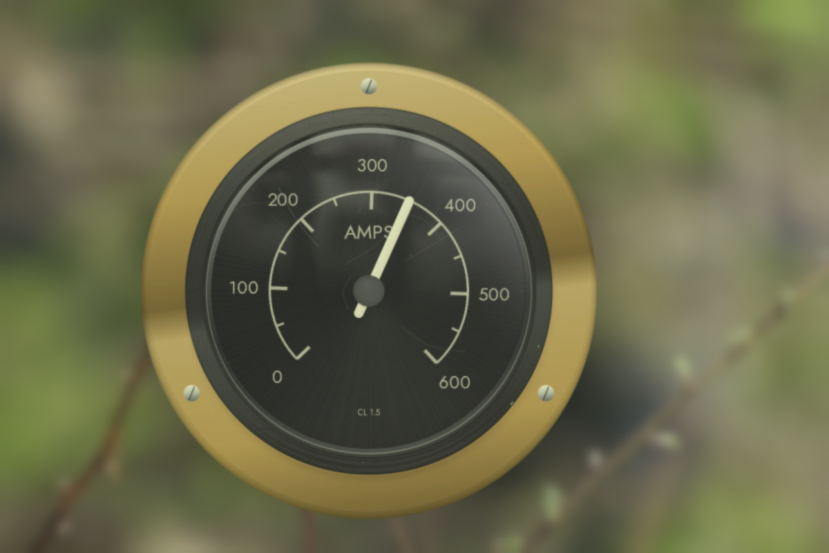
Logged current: 350,A
